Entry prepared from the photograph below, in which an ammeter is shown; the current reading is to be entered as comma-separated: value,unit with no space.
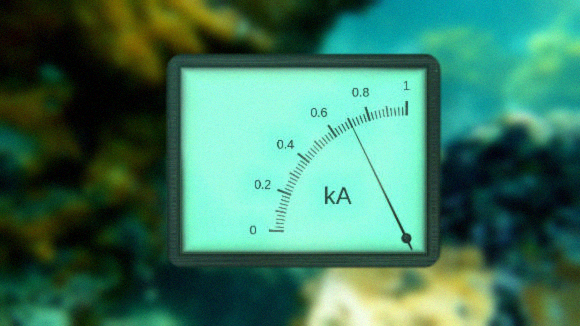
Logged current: 0.7,kA
